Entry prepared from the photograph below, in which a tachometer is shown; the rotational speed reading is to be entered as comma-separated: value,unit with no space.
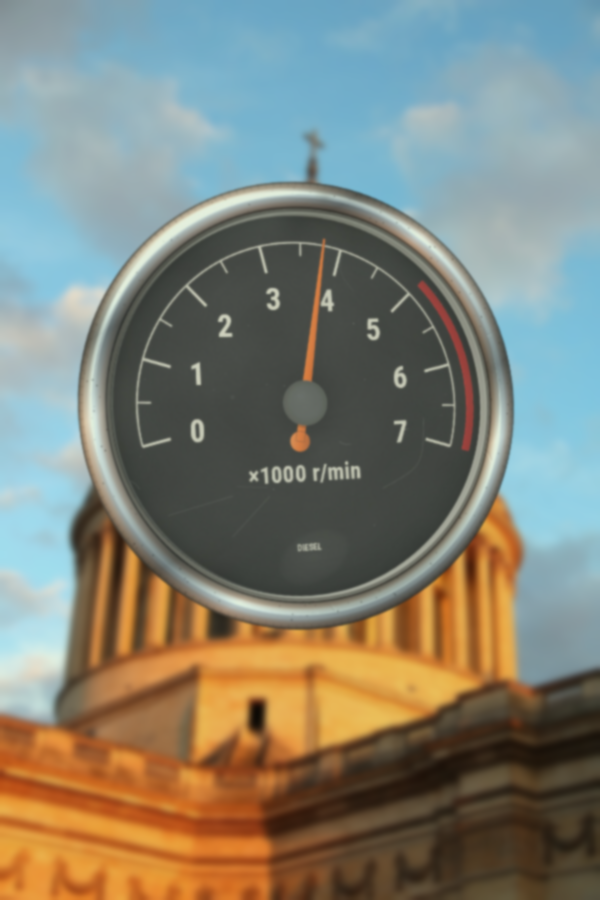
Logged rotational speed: 3750,rpm
